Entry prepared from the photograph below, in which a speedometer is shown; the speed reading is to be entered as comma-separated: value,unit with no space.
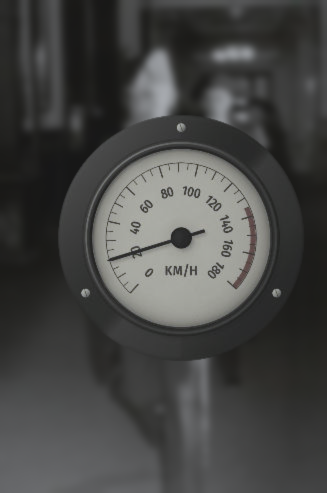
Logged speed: 20,km/h
